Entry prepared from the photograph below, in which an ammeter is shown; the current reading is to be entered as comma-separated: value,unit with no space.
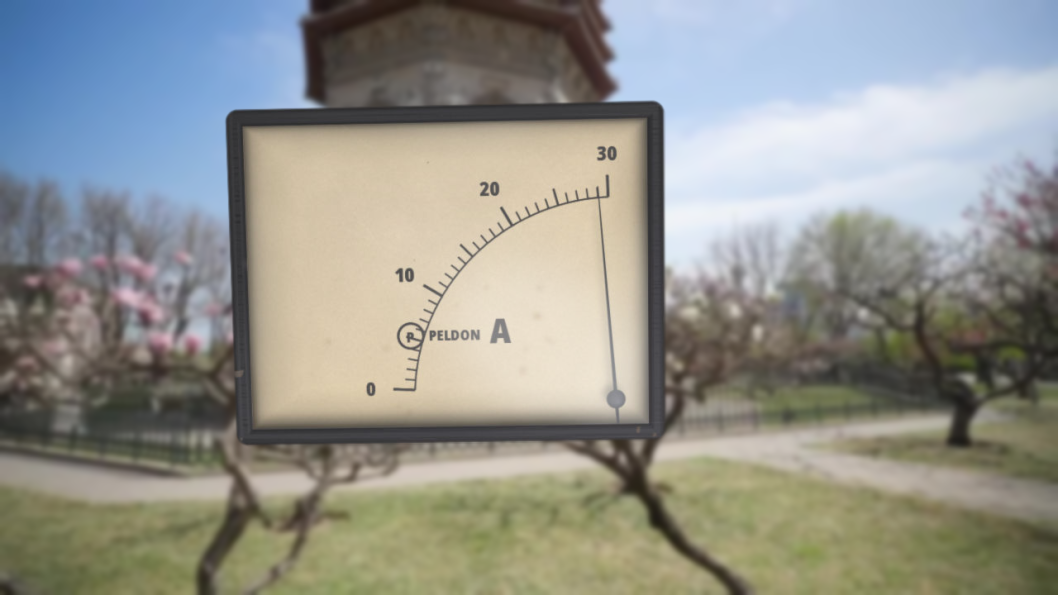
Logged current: 29,A
